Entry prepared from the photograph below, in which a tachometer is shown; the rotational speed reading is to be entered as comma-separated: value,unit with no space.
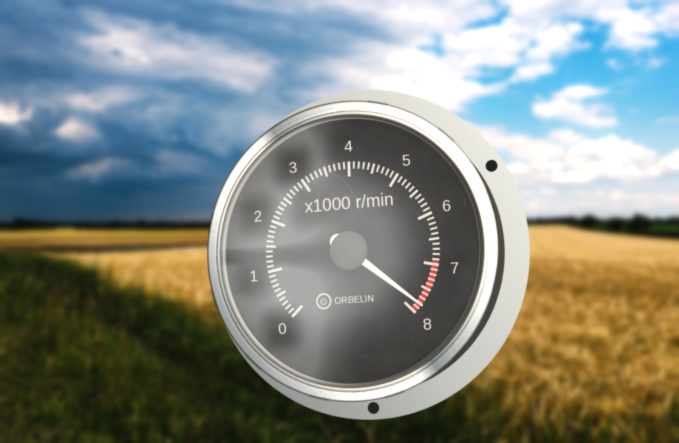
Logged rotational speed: 7800,rpm
